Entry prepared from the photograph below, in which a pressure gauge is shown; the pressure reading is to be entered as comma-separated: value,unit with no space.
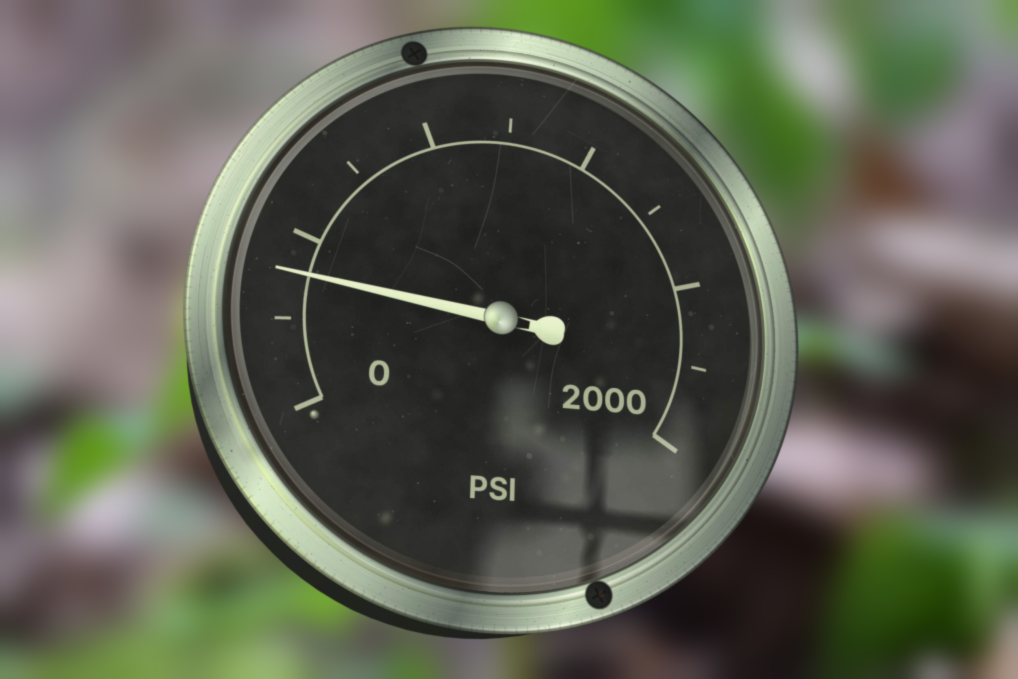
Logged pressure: 300,psi
